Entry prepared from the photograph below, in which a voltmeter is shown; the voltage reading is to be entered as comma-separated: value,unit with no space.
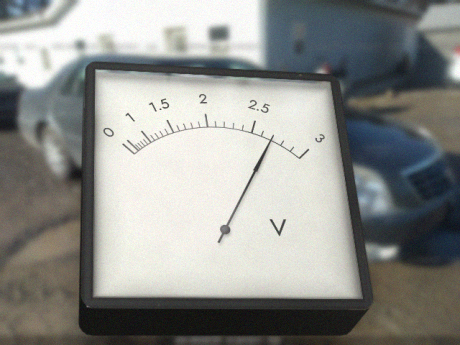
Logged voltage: 2.7,V
